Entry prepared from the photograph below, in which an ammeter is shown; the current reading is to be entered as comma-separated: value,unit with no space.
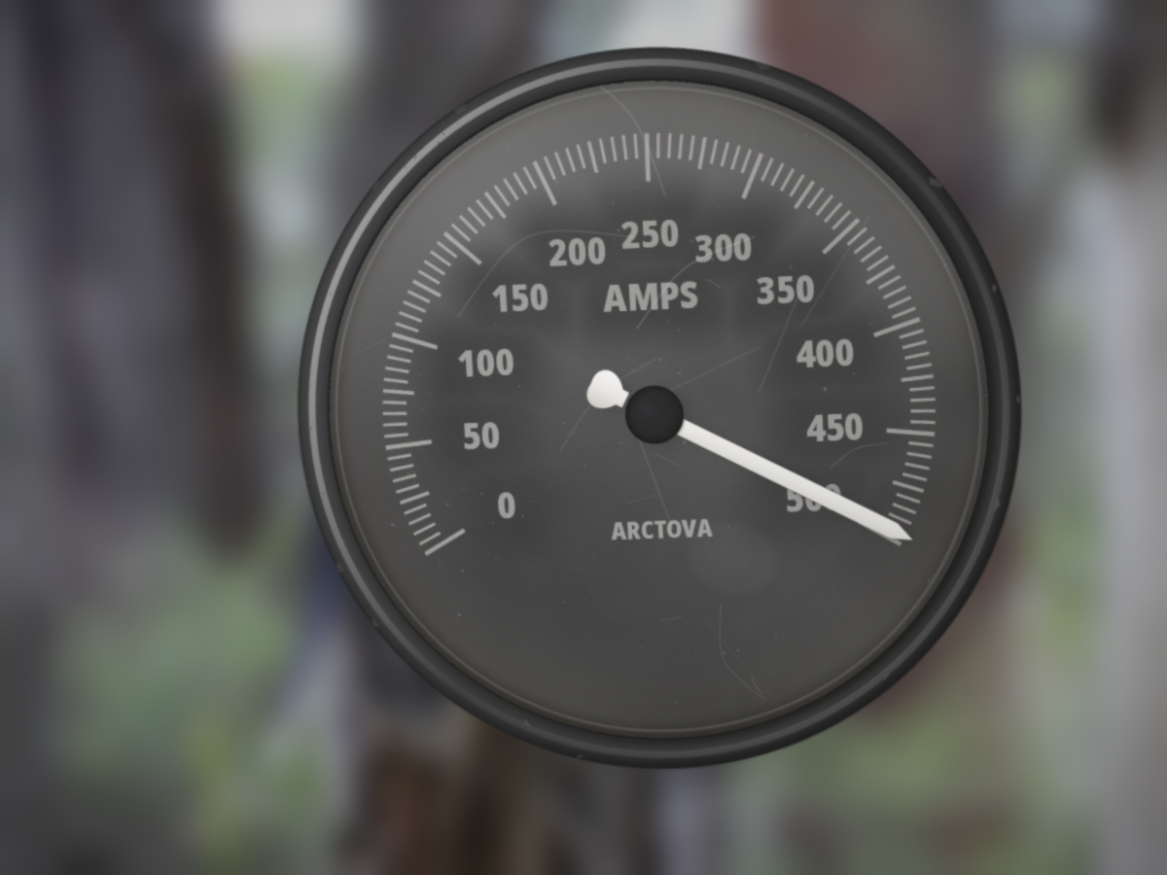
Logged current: 495,A
